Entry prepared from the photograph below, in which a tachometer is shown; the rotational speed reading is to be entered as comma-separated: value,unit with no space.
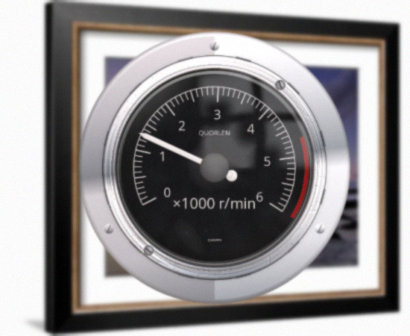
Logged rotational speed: 1300,rpm
